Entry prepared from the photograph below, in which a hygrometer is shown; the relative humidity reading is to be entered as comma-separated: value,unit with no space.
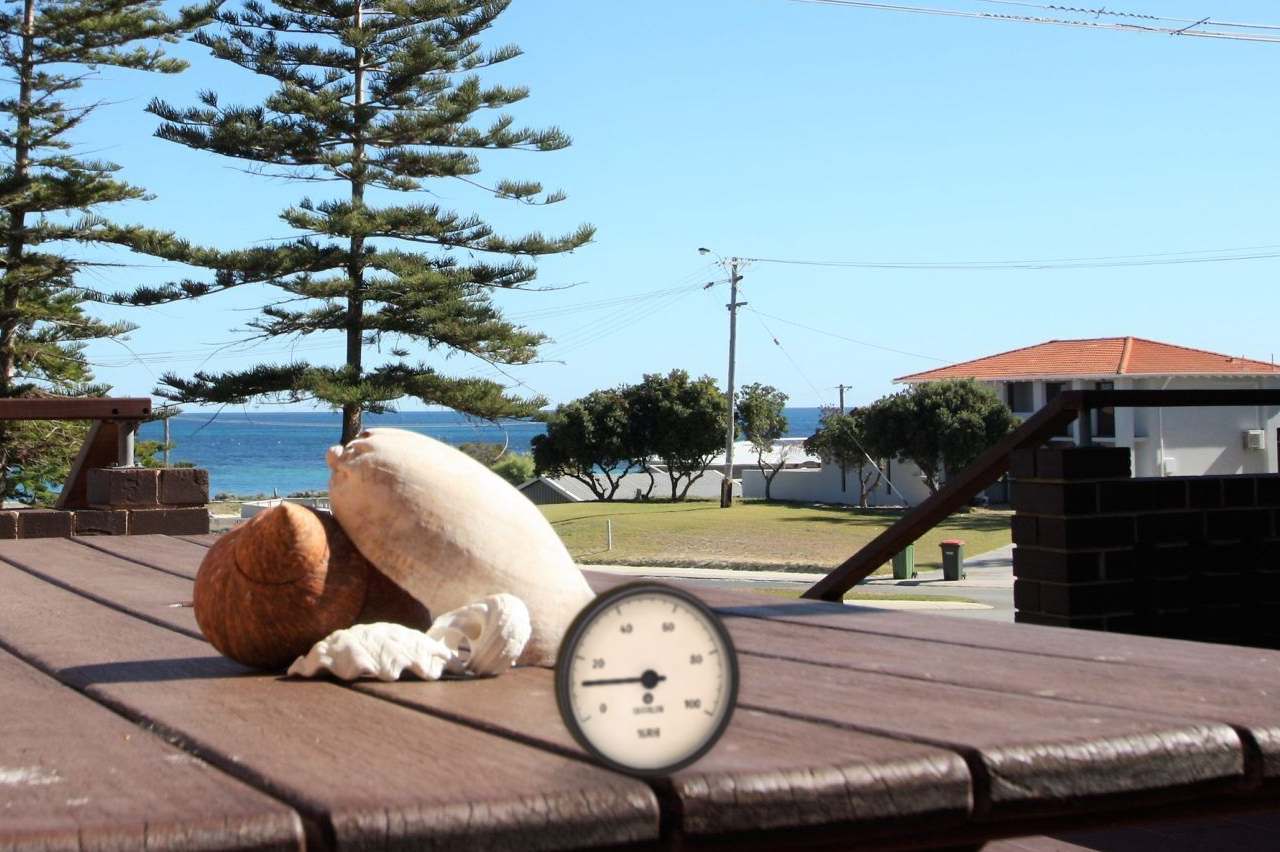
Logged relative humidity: 12,%
